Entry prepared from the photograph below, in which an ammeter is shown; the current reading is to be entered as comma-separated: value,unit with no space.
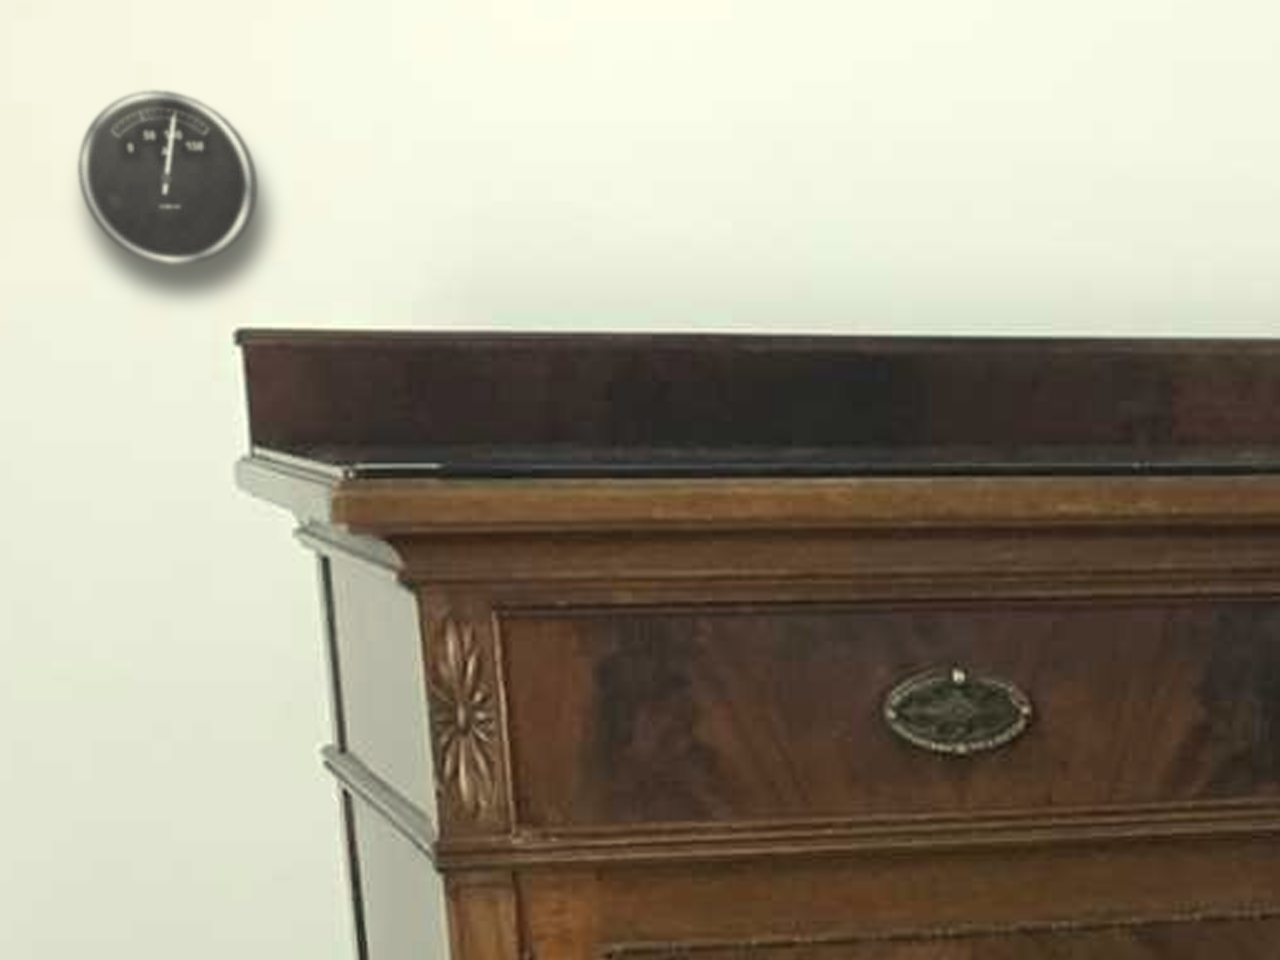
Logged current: 100,A
